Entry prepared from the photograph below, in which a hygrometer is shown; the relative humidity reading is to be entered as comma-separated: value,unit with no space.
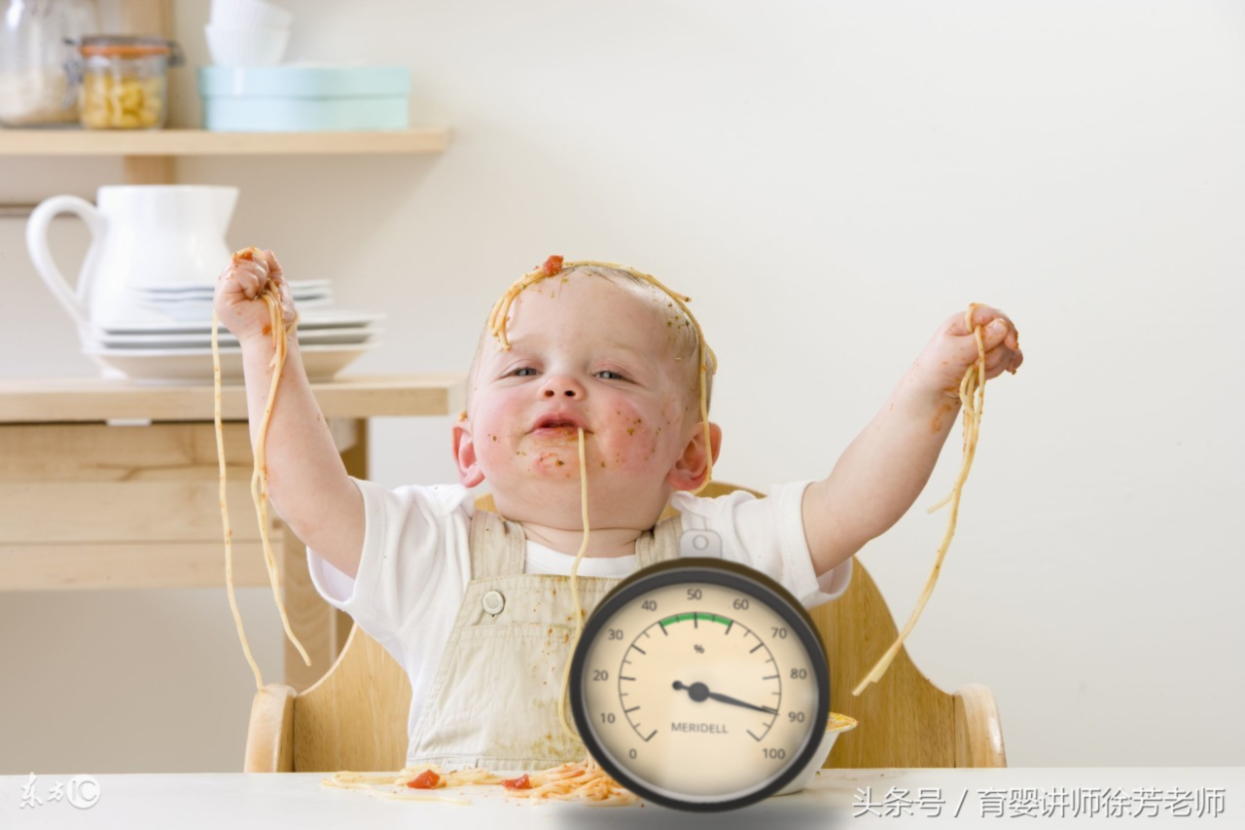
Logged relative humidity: 90,%
